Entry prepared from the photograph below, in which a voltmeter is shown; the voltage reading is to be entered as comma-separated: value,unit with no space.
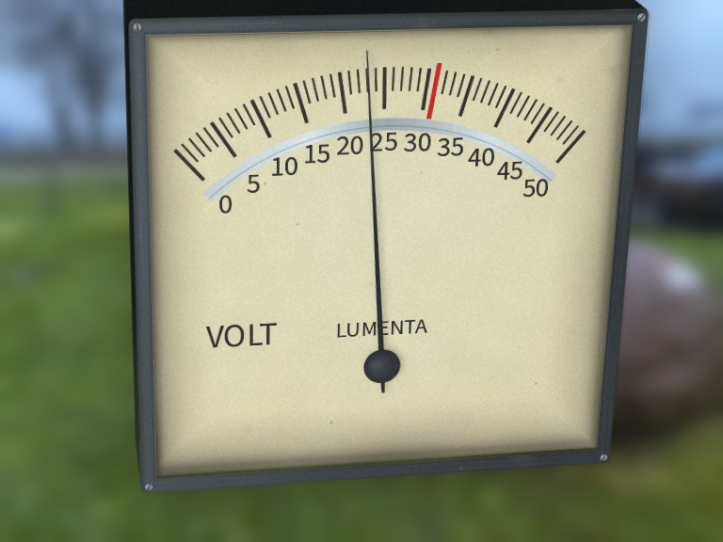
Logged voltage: 23,V
